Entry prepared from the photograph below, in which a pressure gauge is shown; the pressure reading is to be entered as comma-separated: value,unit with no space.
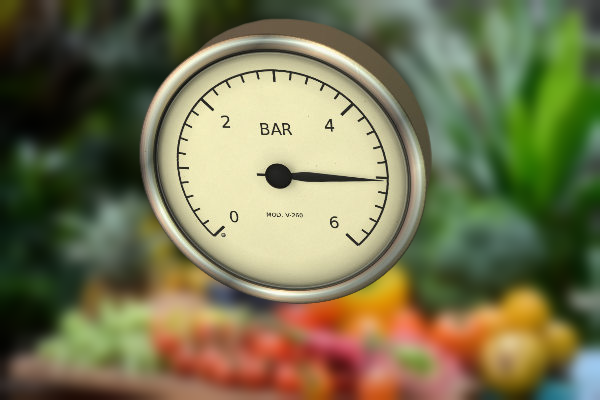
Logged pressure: 5,bar
